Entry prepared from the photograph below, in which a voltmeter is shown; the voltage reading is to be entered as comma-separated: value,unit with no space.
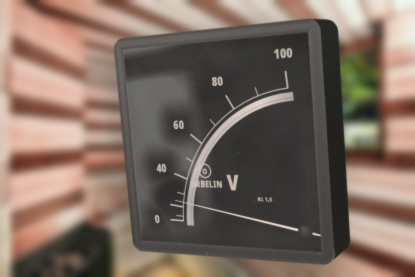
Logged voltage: 25,V
